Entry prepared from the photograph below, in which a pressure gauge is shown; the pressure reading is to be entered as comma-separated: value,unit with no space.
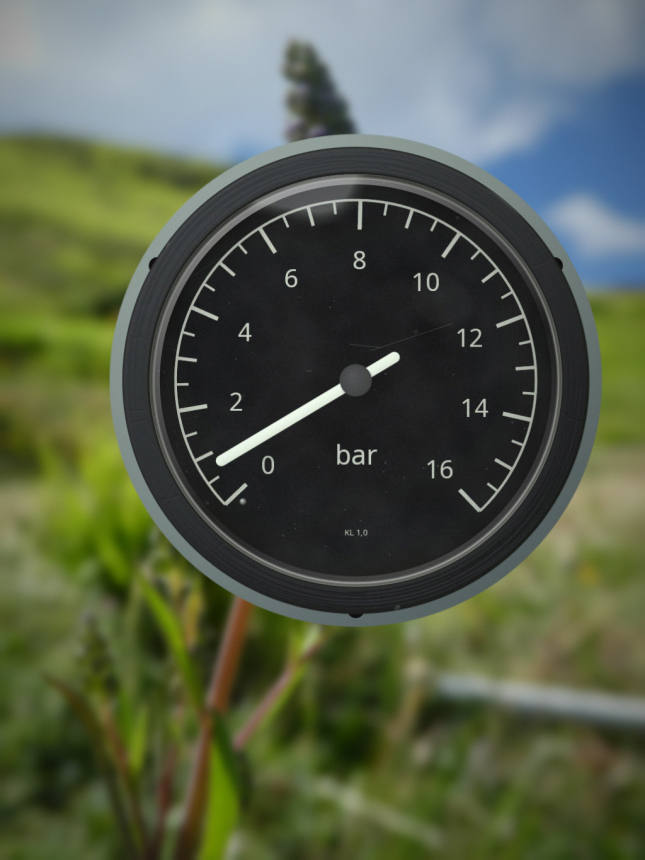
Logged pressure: 0.75,bar
